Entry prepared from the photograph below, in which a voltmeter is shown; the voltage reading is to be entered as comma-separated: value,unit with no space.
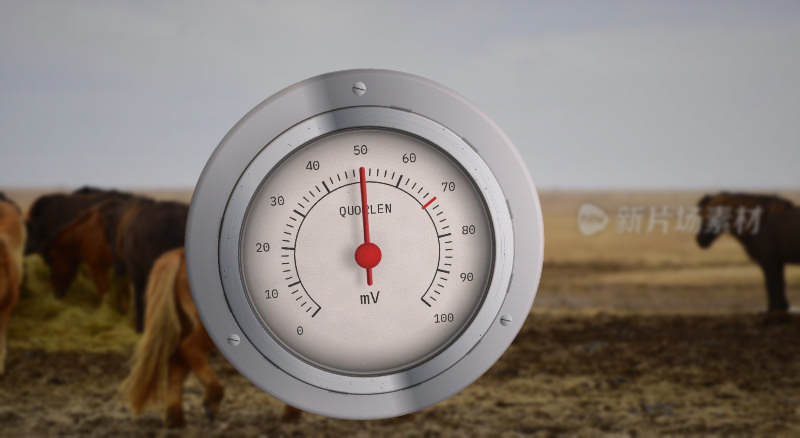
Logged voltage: 50,mV
